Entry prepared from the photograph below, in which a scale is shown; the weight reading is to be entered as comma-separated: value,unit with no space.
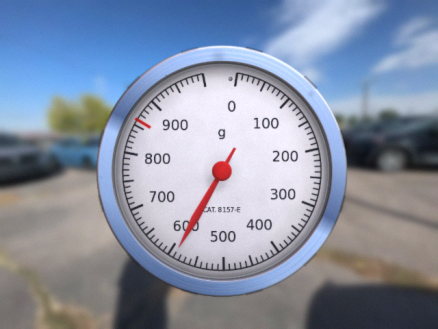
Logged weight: 590,g
